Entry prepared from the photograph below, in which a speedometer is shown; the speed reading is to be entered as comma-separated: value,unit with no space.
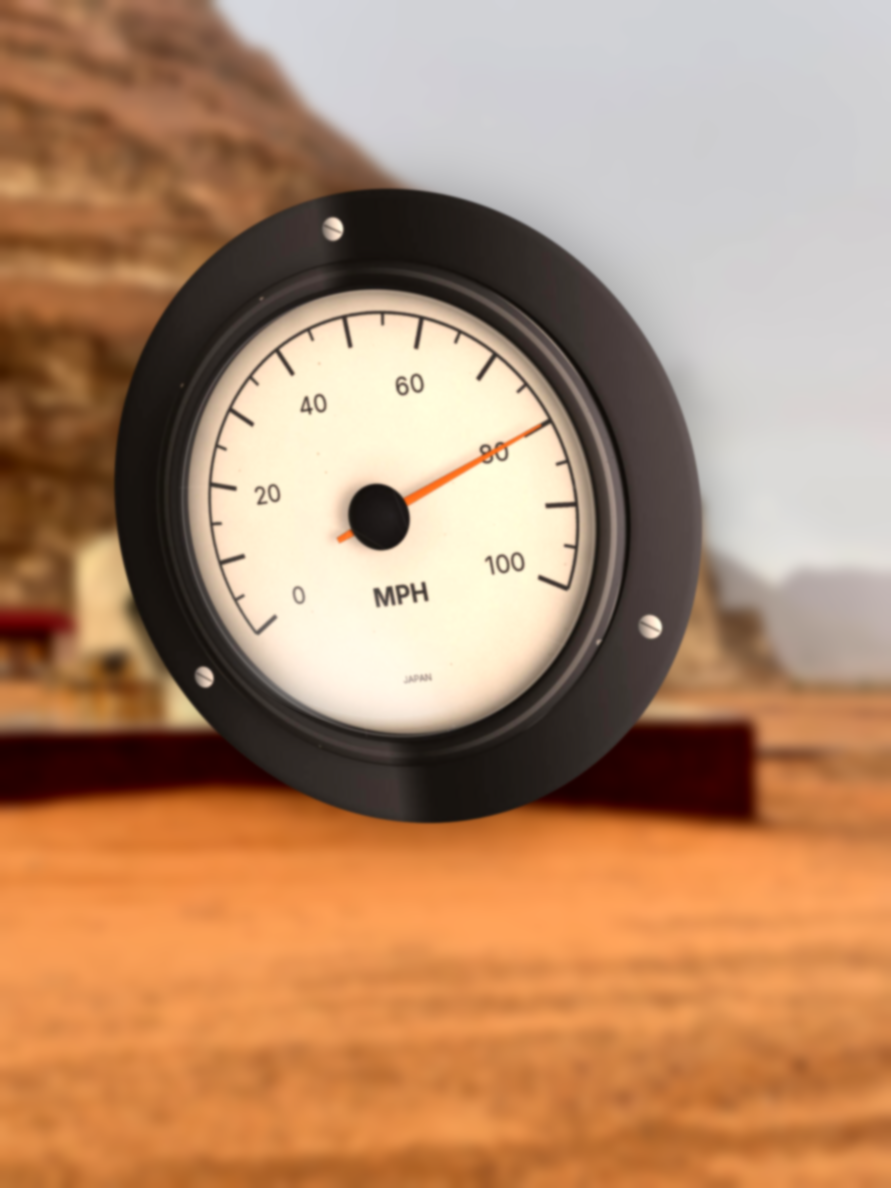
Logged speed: 80,mph
